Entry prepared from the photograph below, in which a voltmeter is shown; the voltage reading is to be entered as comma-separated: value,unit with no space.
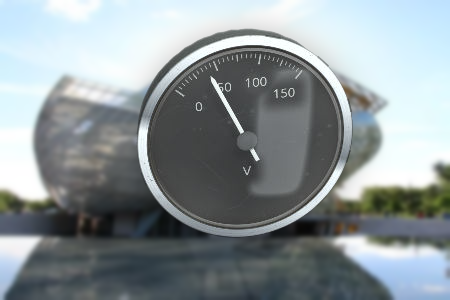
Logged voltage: 40,V
